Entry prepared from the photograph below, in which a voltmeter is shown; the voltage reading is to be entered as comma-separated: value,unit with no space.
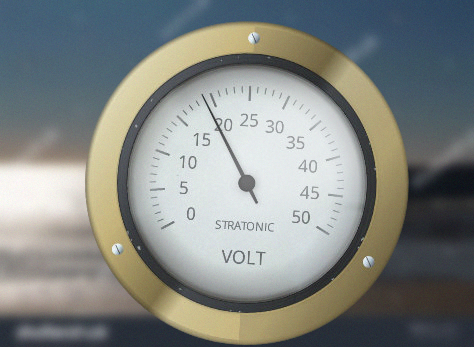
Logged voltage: 19,V
